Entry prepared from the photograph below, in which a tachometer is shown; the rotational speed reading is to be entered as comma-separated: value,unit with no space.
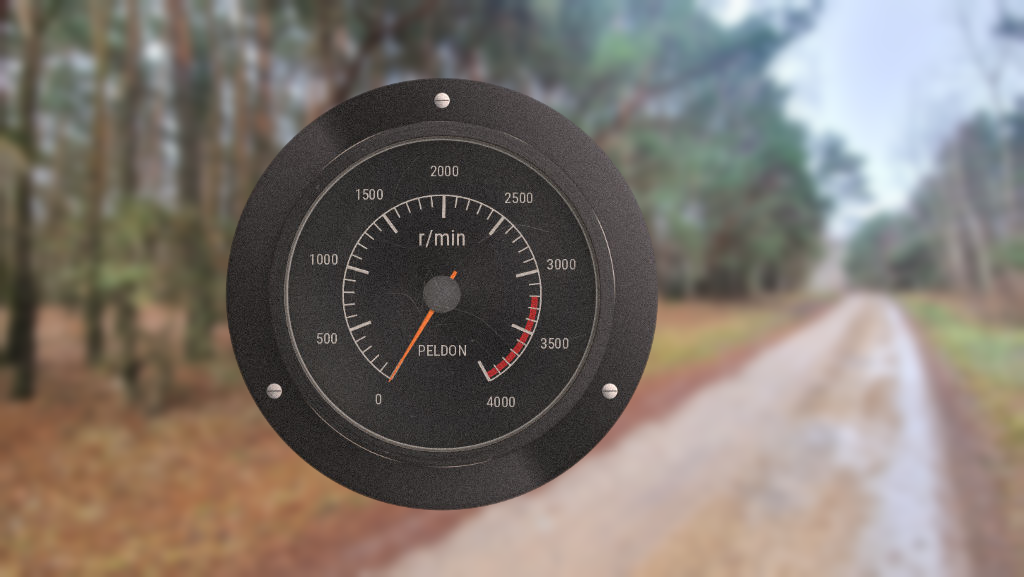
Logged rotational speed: 0,rpm
